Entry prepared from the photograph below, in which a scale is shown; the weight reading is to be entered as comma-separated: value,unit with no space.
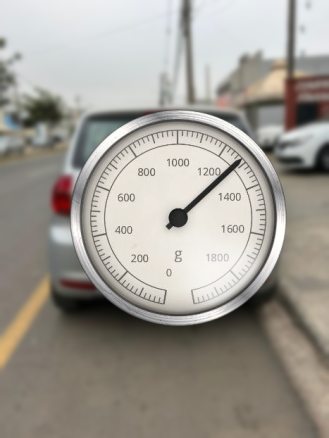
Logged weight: 1280,g
